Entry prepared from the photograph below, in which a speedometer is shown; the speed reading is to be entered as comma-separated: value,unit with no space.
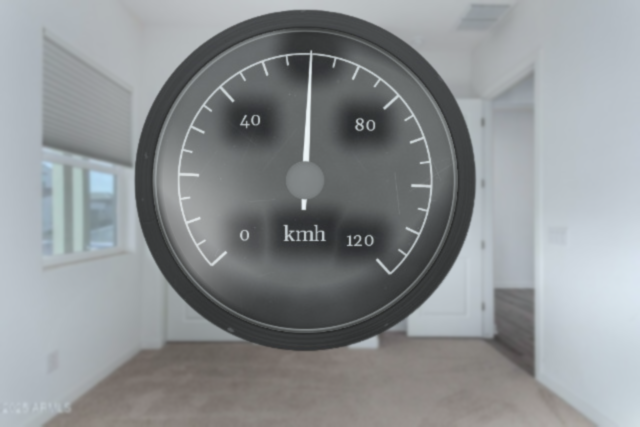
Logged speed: 60,km/h
